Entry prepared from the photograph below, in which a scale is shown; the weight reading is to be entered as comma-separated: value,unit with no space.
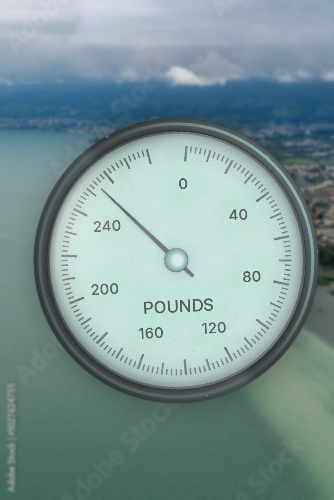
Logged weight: 254,lb
